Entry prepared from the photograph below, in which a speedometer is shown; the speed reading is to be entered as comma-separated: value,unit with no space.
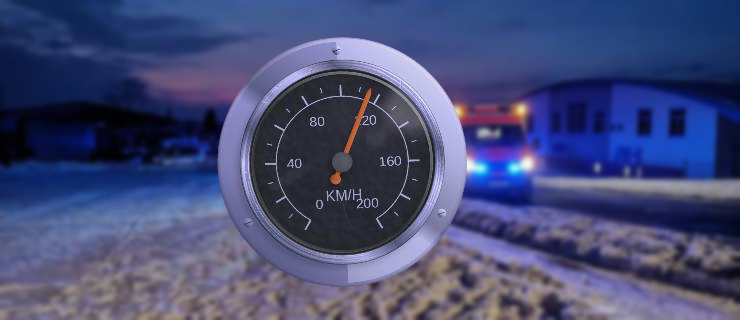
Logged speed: 115,km/h
